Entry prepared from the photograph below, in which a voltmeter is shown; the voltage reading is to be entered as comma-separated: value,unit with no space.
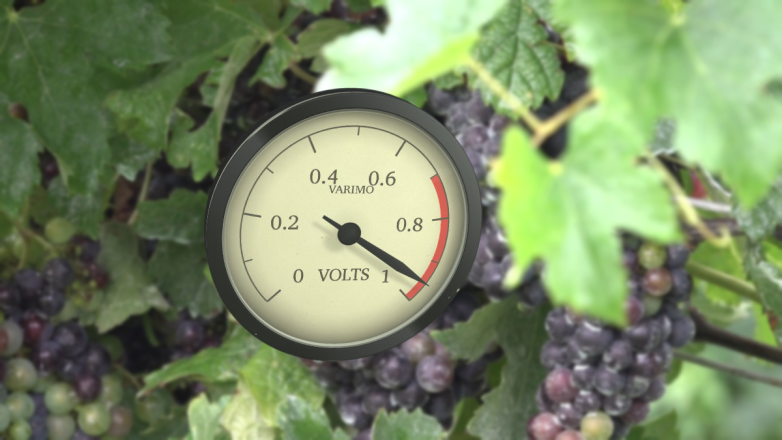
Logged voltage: 0.95,V
